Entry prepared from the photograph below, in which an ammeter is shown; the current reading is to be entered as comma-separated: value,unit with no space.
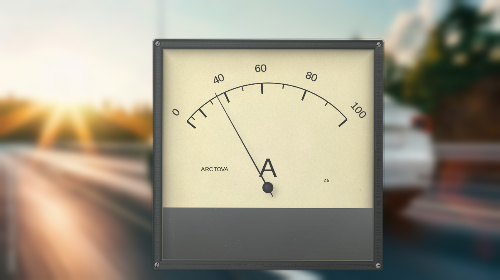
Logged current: 35,A
